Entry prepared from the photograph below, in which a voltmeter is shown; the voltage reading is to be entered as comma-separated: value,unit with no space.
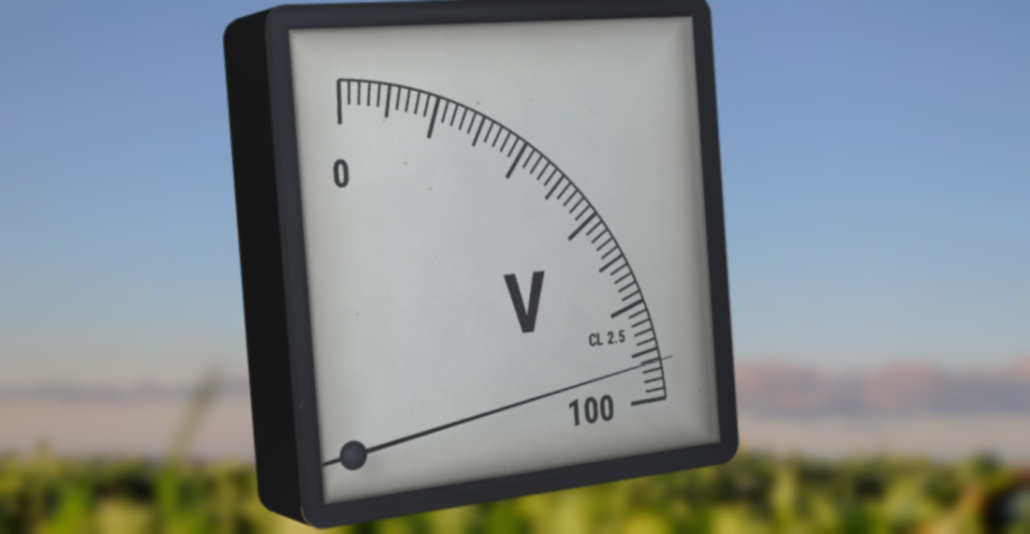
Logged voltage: 92,V
